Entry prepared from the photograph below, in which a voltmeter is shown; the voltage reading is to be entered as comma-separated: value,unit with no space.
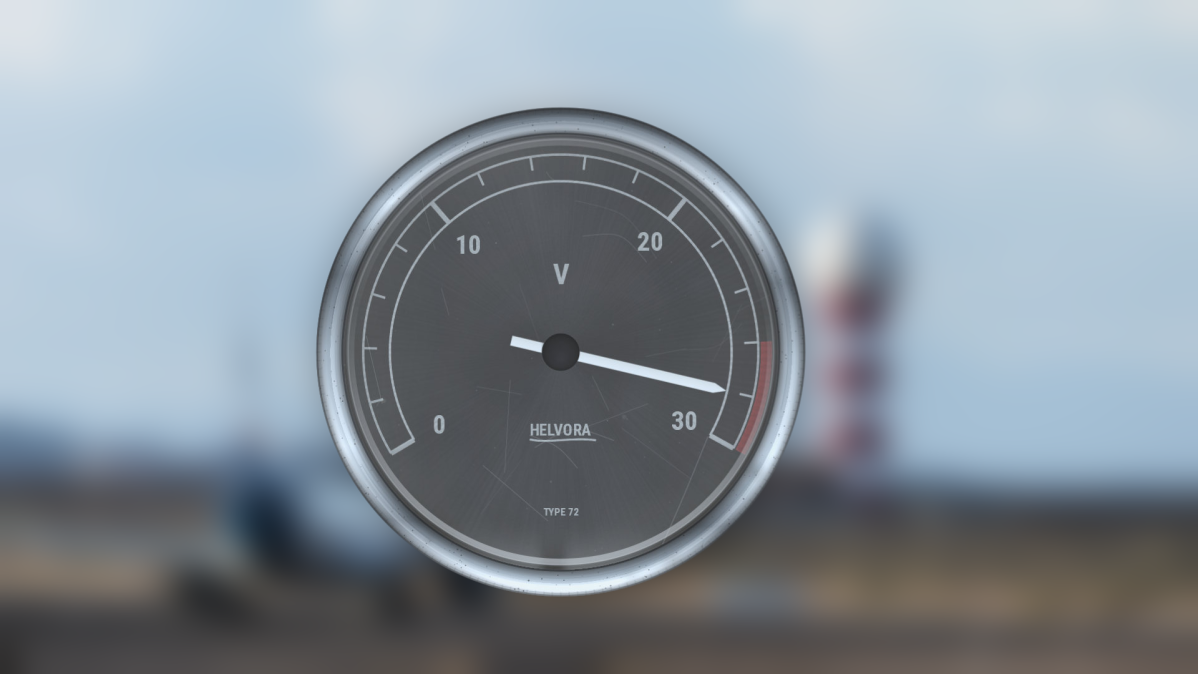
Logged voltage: 28,V
